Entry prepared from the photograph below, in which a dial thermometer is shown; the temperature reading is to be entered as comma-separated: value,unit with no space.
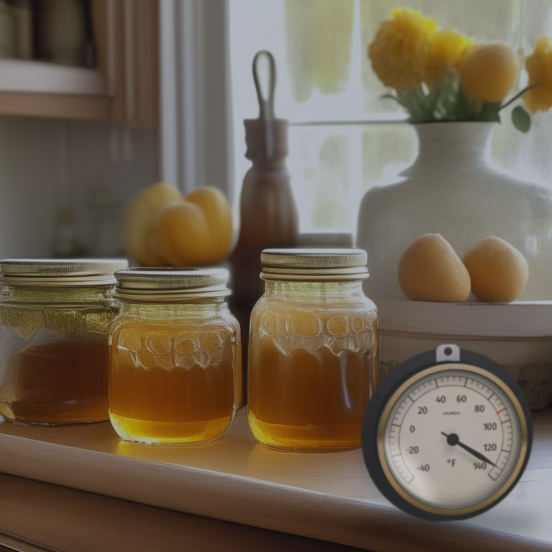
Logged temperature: 132,°F
